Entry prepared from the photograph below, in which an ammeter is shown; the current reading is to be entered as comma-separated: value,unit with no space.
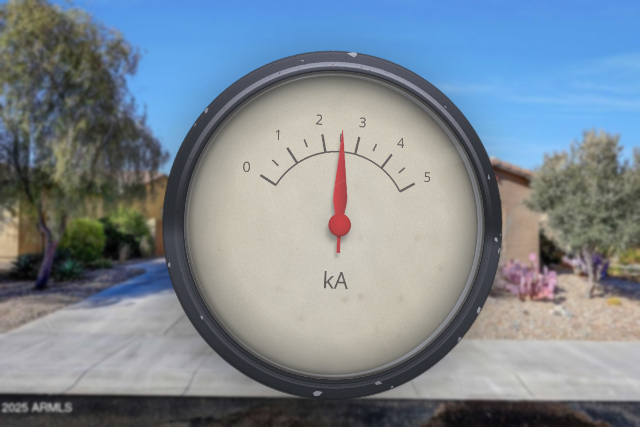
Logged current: 2.5,kA
